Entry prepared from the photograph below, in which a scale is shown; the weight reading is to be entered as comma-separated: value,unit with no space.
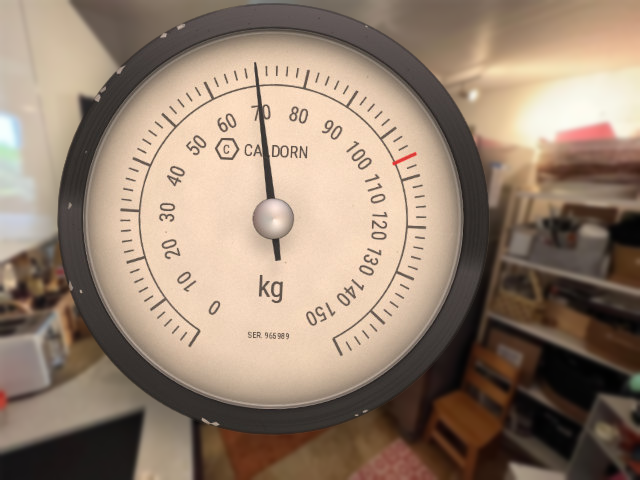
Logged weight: 70,kg
